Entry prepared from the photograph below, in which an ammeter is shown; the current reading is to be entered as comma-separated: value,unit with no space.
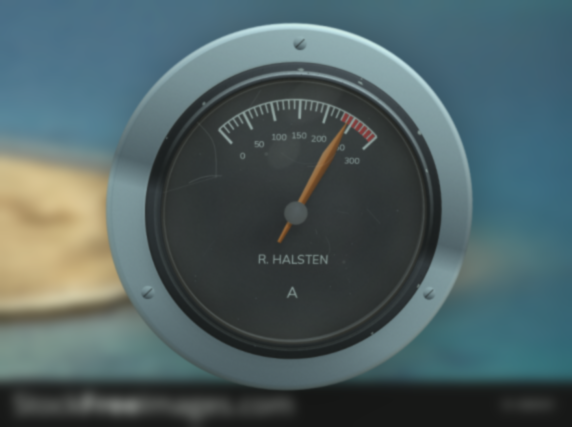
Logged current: 240,A
